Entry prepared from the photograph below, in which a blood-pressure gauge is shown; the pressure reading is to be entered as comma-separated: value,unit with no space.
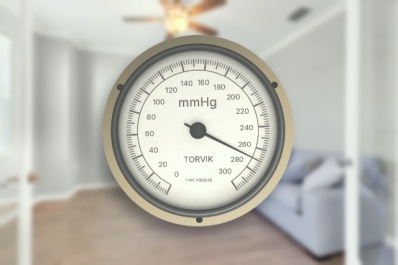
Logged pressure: 270,mmHg
